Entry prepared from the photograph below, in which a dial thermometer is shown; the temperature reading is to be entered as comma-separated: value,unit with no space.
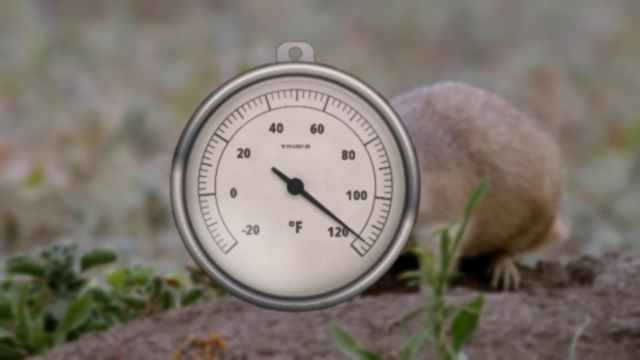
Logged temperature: 116,°F
